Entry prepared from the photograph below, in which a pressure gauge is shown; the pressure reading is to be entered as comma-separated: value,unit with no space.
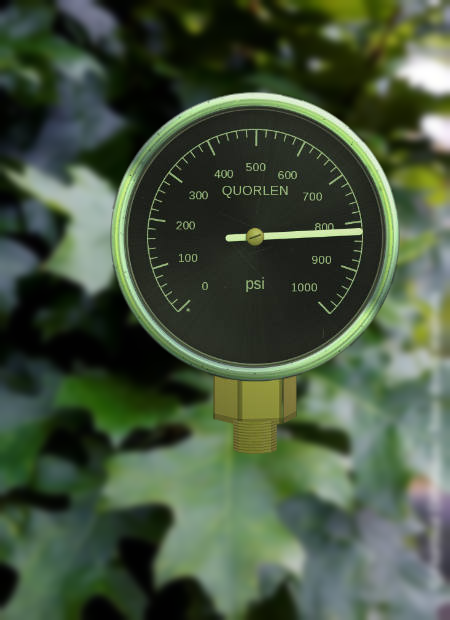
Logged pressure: 820,psi
